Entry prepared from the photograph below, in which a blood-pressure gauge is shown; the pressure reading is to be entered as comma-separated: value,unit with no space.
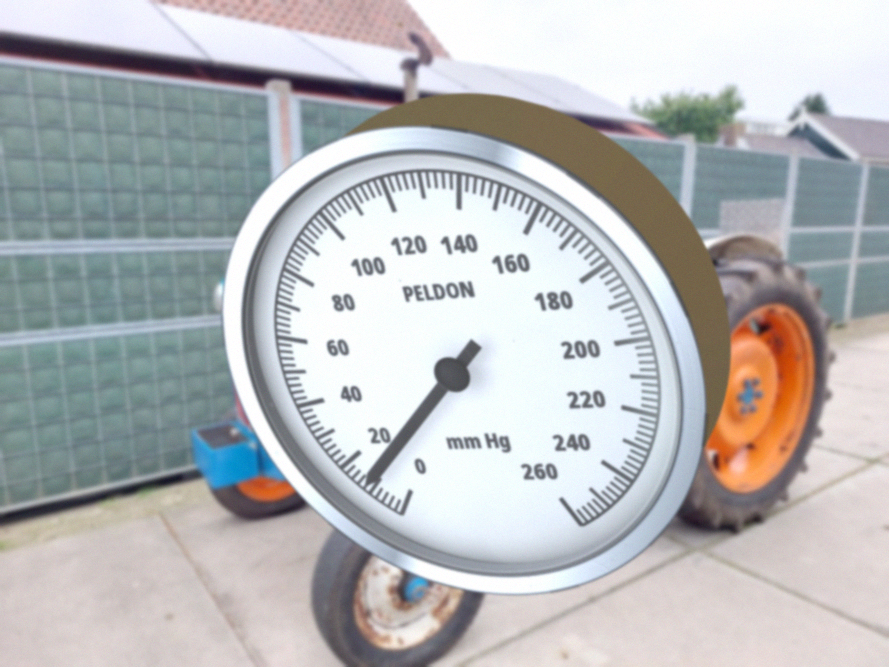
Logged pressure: 12,mmHg
